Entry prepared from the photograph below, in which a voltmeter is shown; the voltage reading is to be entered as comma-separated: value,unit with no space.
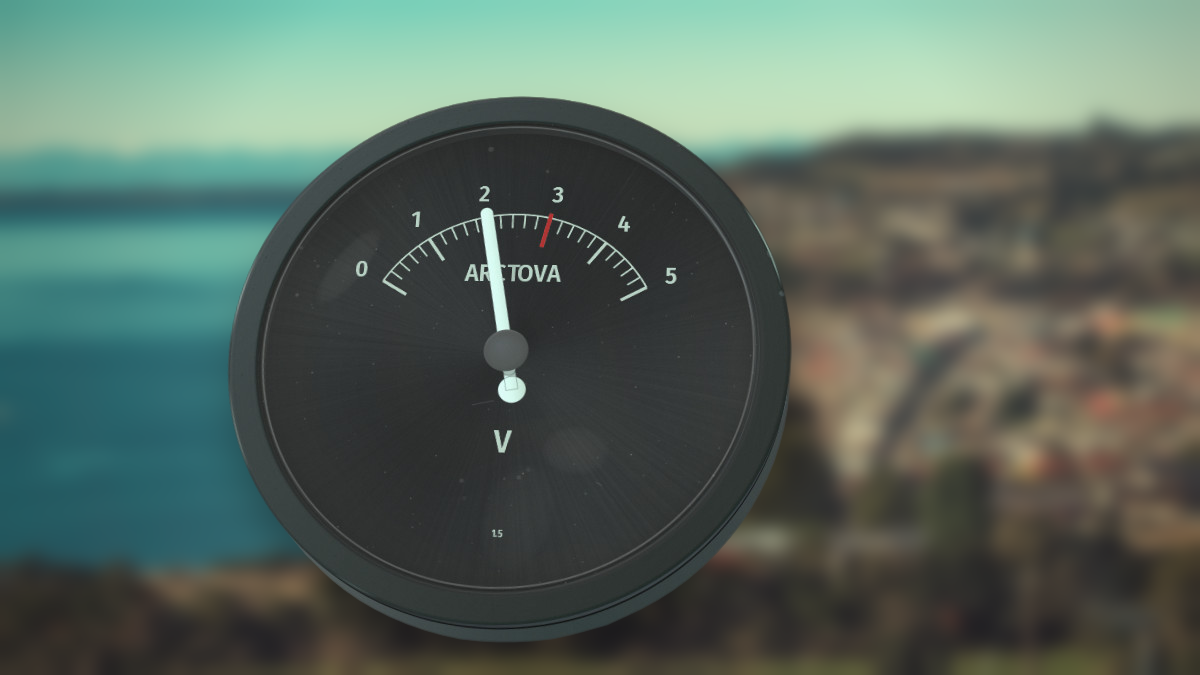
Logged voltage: 2,V
